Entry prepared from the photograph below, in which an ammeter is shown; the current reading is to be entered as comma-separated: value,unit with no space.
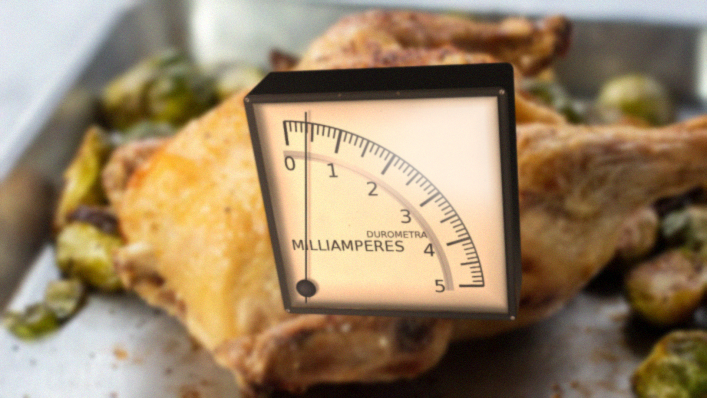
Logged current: 0.4,mA
